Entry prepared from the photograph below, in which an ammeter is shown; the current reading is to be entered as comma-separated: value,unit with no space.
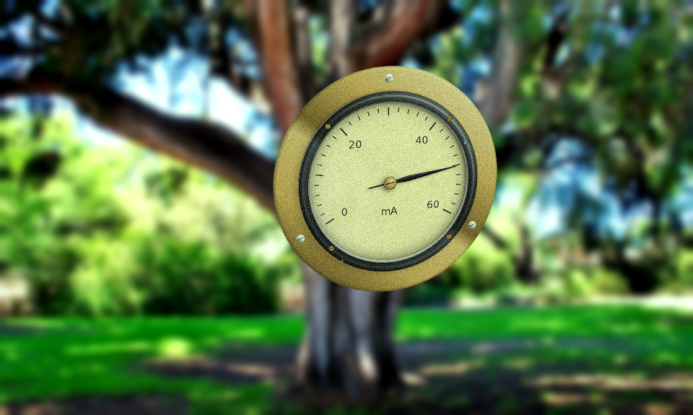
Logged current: 50,mA
